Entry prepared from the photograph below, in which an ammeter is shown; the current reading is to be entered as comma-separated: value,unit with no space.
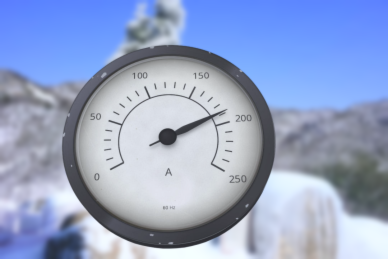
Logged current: 190,A
